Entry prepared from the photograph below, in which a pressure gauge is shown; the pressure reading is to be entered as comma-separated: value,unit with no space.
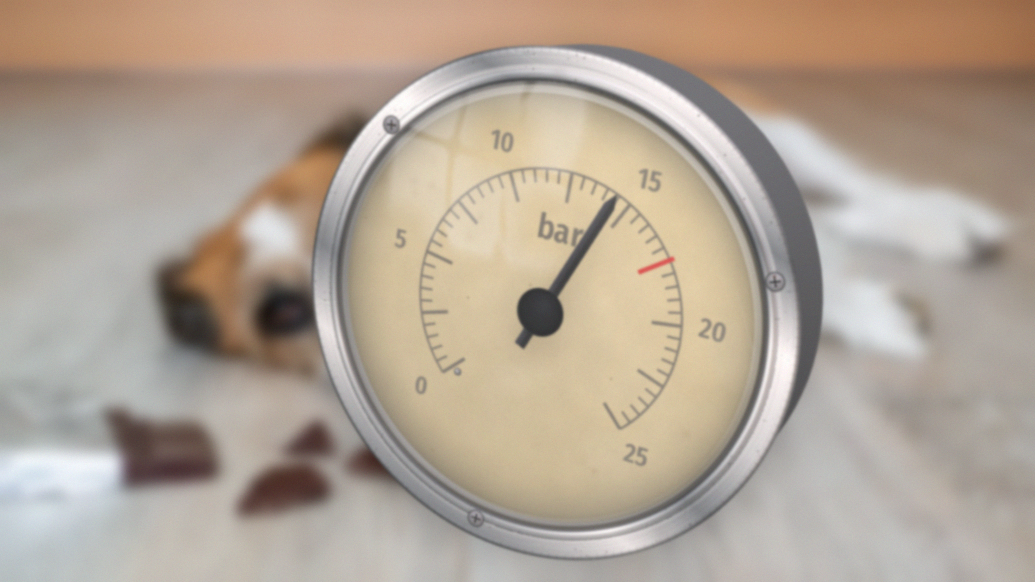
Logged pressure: 14.5,bar
